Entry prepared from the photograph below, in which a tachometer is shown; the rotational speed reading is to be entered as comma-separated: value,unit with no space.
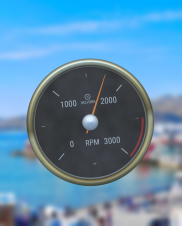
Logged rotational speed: 1750,rpm
